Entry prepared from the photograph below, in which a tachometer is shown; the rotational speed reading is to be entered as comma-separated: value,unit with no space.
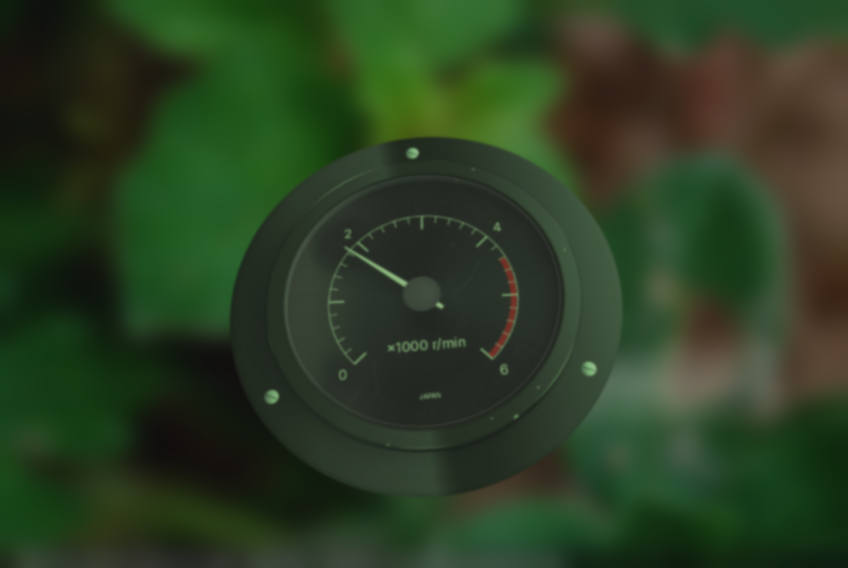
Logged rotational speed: 1800,rpm
